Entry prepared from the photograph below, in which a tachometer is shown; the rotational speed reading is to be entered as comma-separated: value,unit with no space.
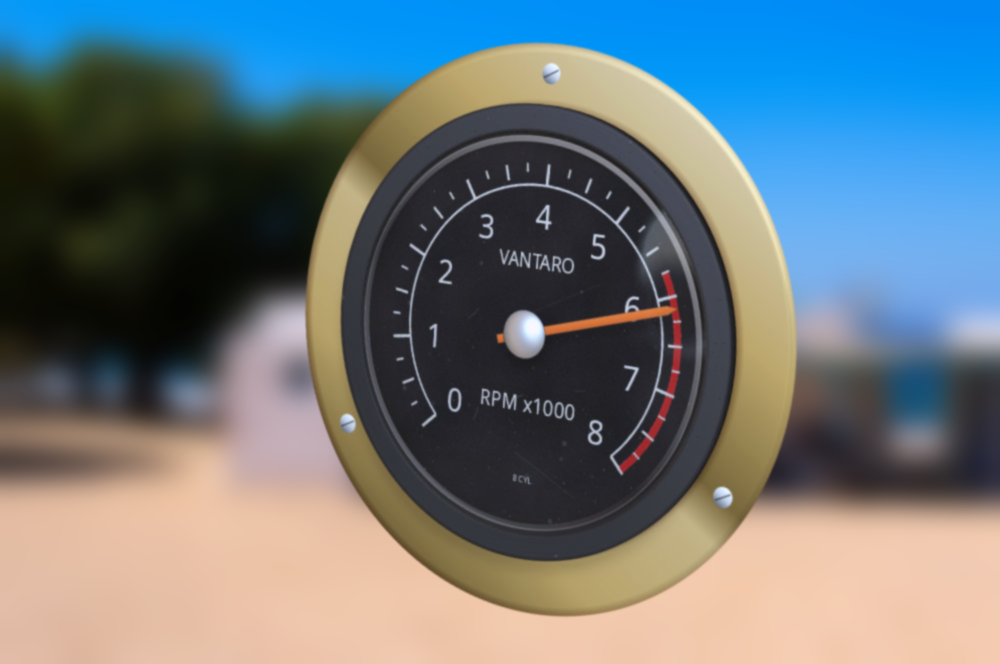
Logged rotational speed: 6125,rpm
